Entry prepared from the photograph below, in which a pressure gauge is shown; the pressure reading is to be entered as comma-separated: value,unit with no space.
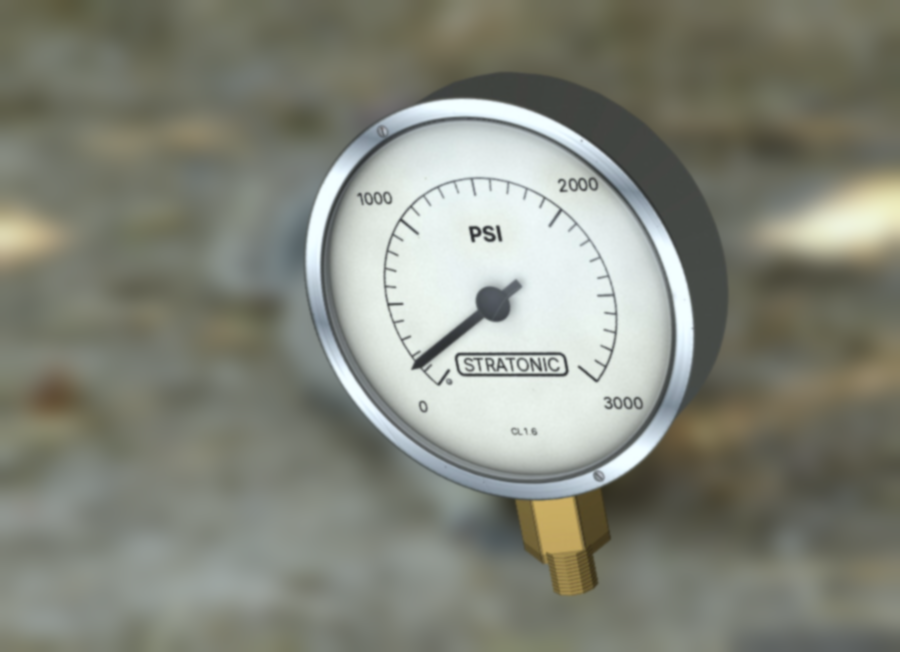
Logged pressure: 150,psi
